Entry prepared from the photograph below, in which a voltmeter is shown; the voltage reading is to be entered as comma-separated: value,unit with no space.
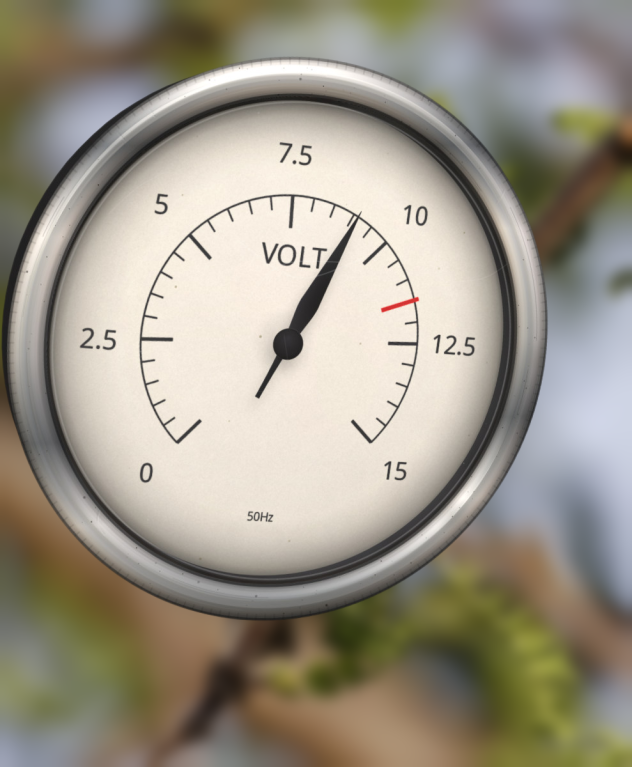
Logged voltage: 9,V
